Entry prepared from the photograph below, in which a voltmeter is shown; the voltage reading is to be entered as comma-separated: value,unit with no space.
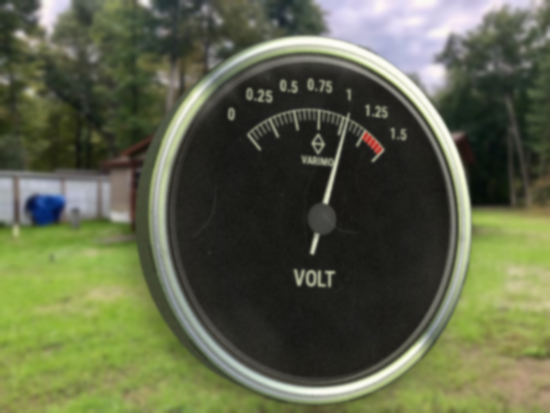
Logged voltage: 1,V
